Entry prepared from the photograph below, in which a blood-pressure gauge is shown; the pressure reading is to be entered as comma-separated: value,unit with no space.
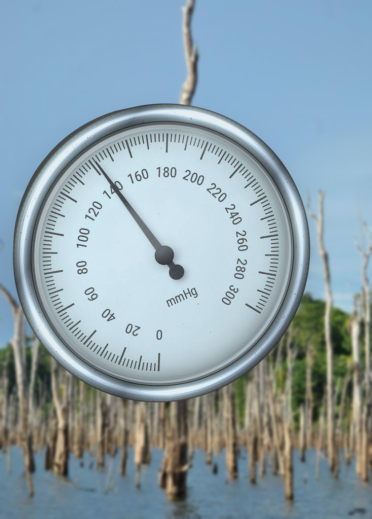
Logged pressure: 142,mmHg
